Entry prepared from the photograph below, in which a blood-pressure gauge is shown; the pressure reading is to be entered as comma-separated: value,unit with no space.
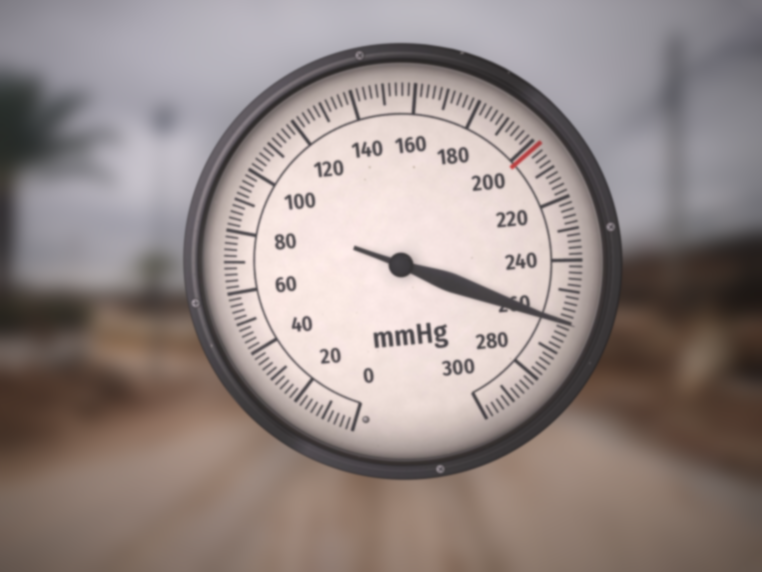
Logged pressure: 260,mmHg
